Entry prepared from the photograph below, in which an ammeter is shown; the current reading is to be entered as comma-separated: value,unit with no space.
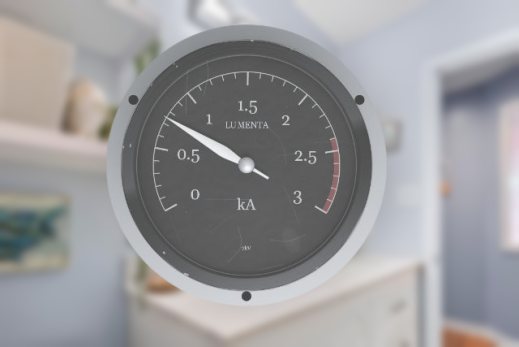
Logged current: 0.75,kA
